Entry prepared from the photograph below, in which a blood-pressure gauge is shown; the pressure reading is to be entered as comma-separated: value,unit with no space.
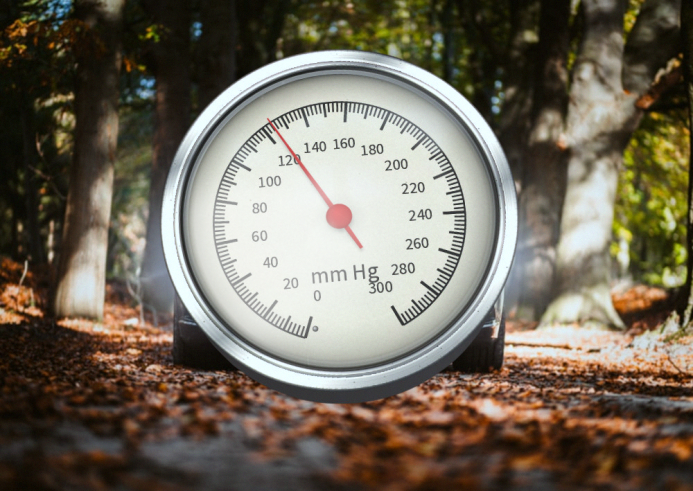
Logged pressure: 124,mmHg
